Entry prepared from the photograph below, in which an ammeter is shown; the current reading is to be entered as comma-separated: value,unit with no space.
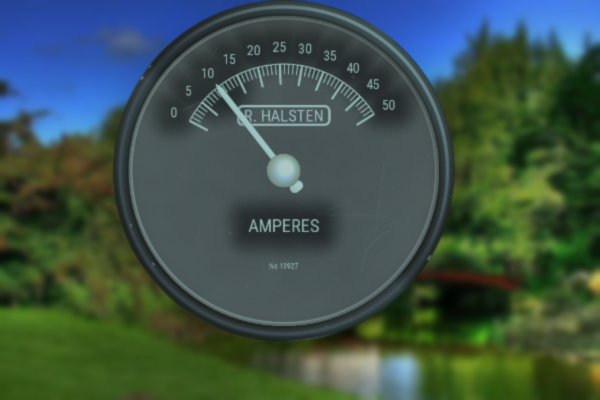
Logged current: 10,A
